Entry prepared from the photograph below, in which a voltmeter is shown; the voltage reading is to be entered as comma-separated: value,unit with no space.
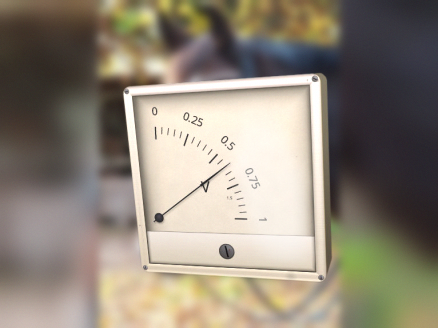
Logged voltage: 0.6,V
